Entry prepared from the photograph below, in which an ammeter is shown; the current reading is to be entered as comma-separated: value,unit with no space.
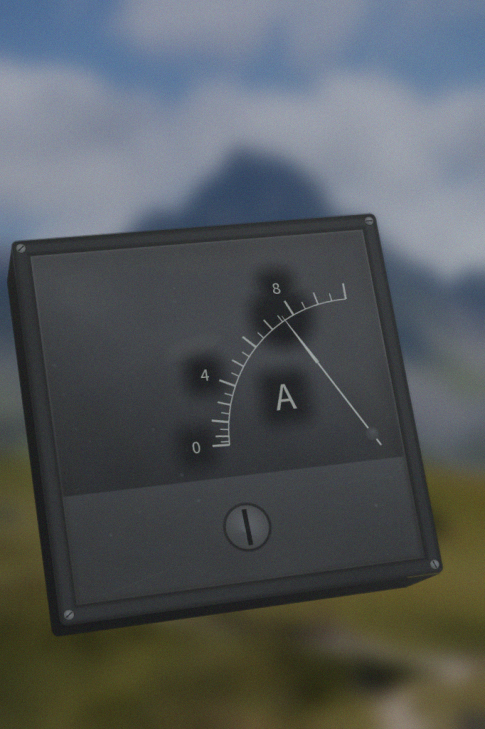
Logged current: 7.5,A
